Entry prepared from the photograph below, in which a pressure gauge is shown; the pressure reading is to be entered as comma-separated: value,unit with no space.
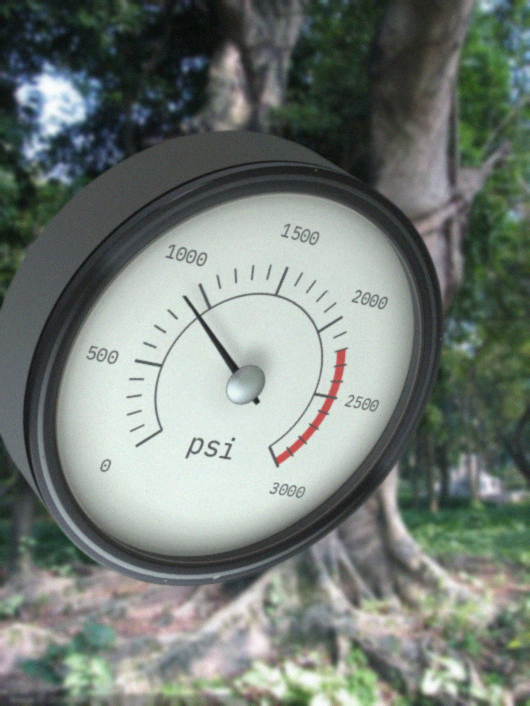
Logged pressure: 900,psi
